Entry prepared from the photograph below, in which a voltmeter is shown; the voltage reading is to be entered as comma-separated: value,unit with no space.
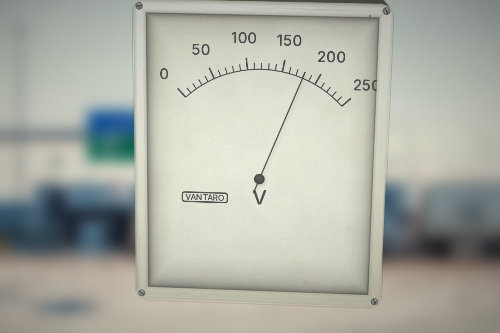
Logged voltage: 180,V
